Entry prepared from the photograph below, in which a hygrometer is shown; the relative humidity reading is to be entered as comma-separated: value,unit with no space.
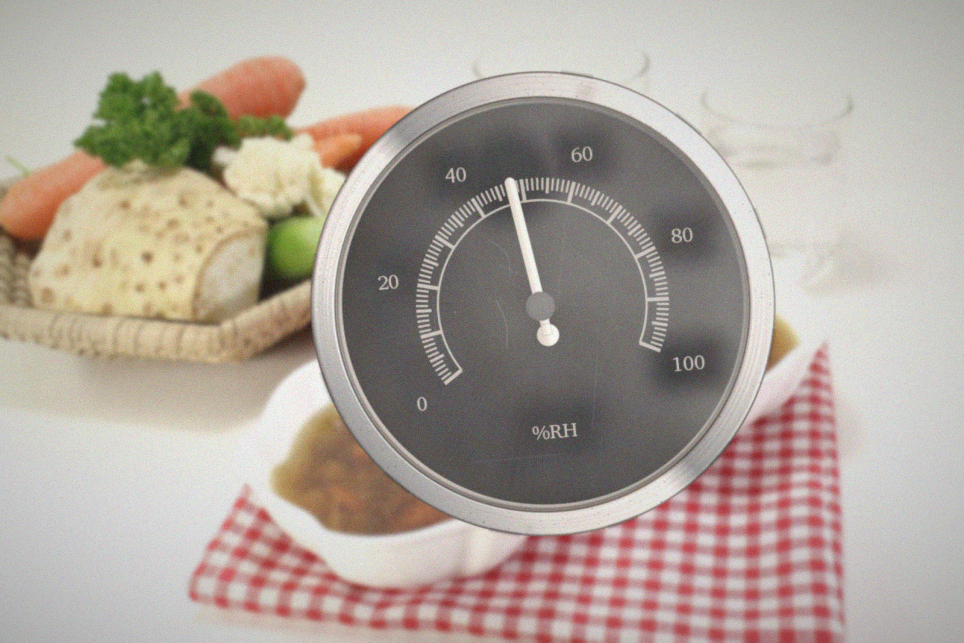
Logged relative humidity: 48,%
